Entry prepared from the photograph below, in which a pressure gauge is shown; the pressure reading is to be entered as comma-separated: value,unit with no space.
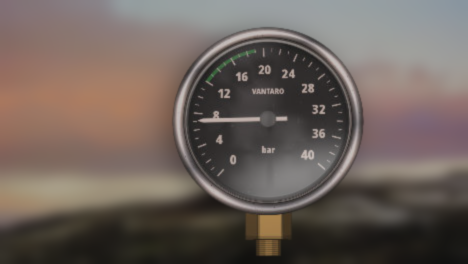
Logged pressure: 7,bar
